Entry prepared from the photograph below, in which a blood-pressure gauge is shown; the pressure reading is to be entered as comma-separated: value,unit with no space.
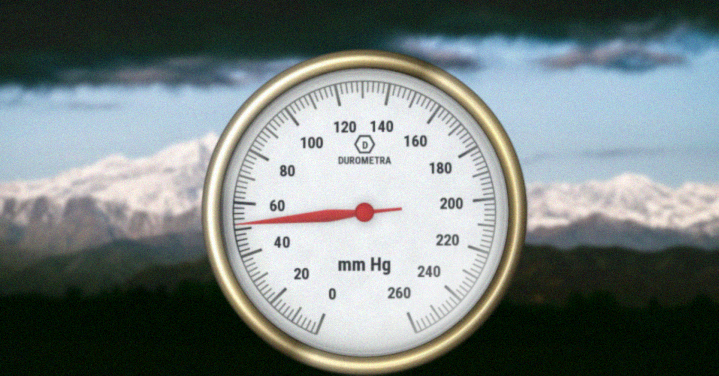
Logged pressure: 52,mmHg
